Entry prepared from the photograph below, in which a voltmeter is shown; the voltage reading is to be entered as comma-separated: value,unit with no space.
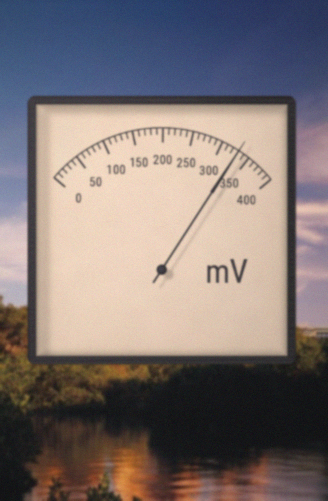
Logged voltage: 330,mV
